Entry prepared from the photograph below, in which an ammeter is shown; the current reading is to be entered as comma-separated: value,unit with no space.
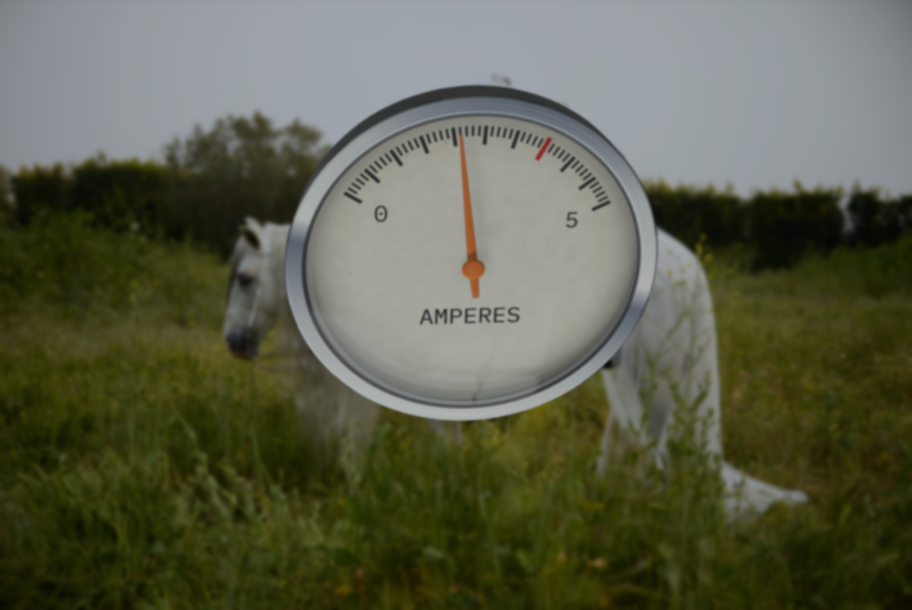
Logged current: 2.1,A
